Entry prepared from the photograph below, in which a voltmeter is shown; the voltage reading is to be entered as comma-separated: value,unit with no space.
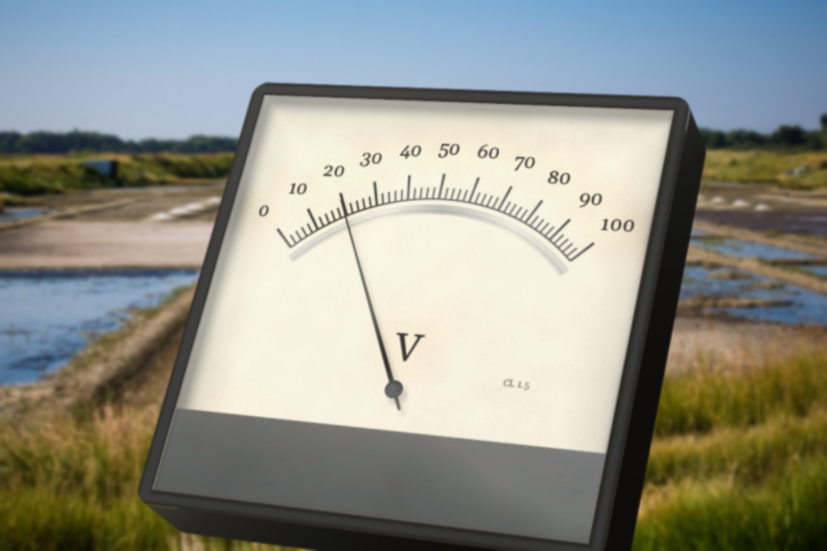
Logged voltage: 20,V
